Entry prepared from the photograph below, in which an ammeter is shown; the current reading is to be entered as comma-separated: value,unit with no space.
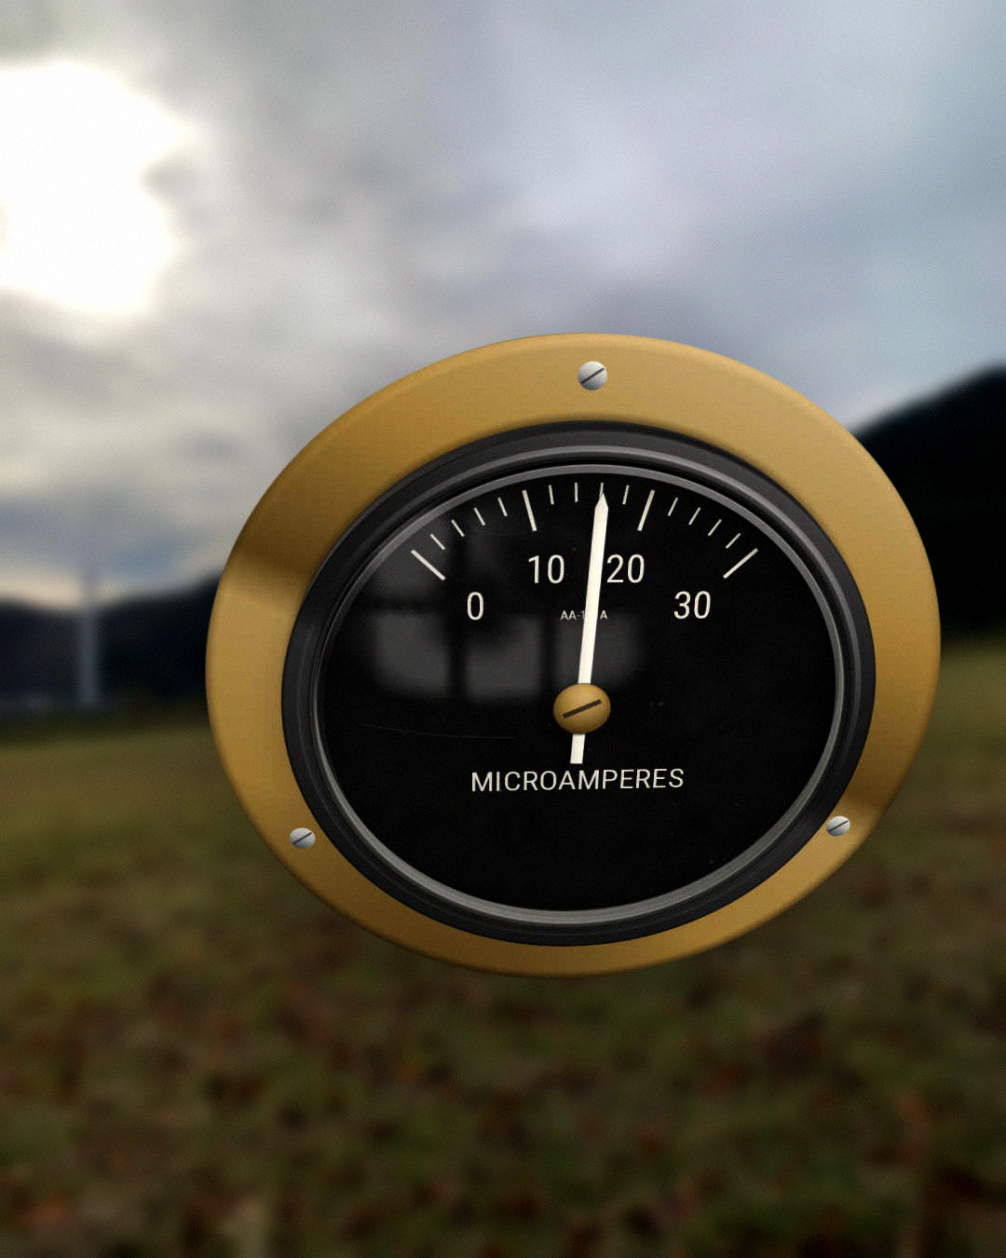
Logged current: 16,µA
